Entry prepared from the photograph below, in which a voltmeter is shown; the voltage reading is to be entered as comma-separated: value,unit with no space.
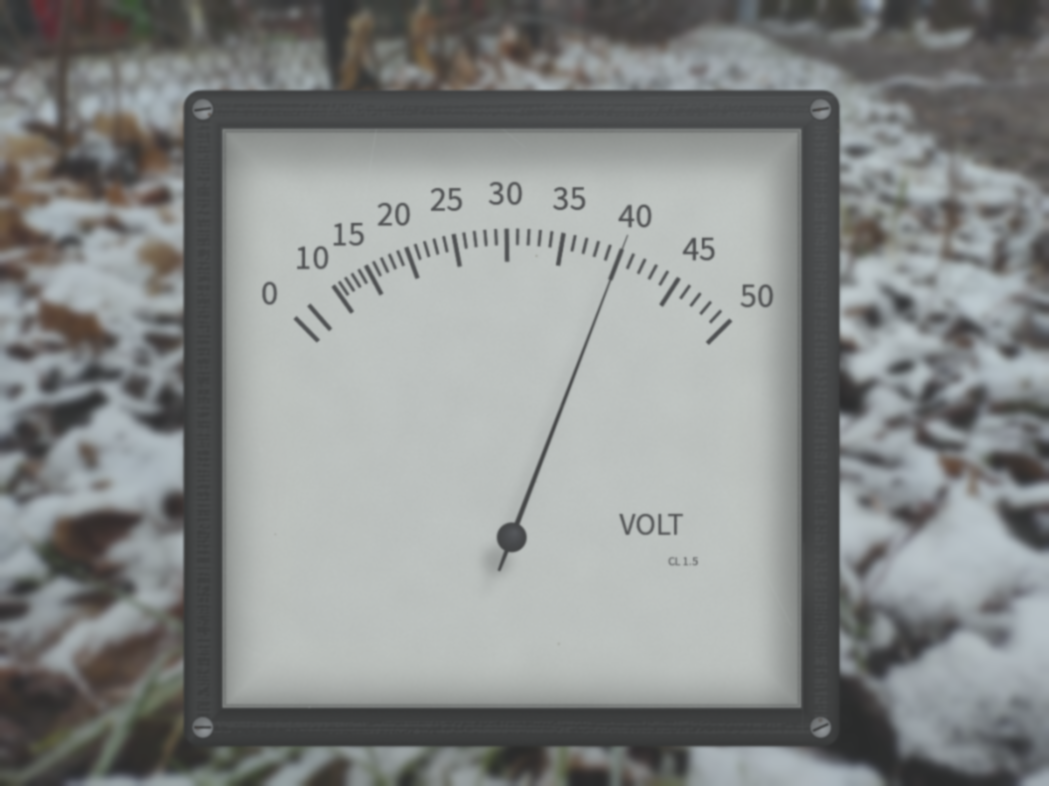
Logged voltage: 40,V
